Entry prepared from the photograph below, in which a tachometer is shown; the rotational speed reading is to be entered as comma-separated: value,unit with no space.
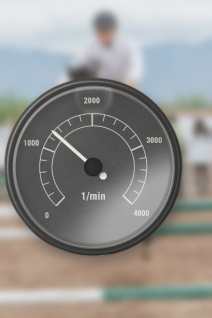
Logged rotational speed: 1300,rpm
